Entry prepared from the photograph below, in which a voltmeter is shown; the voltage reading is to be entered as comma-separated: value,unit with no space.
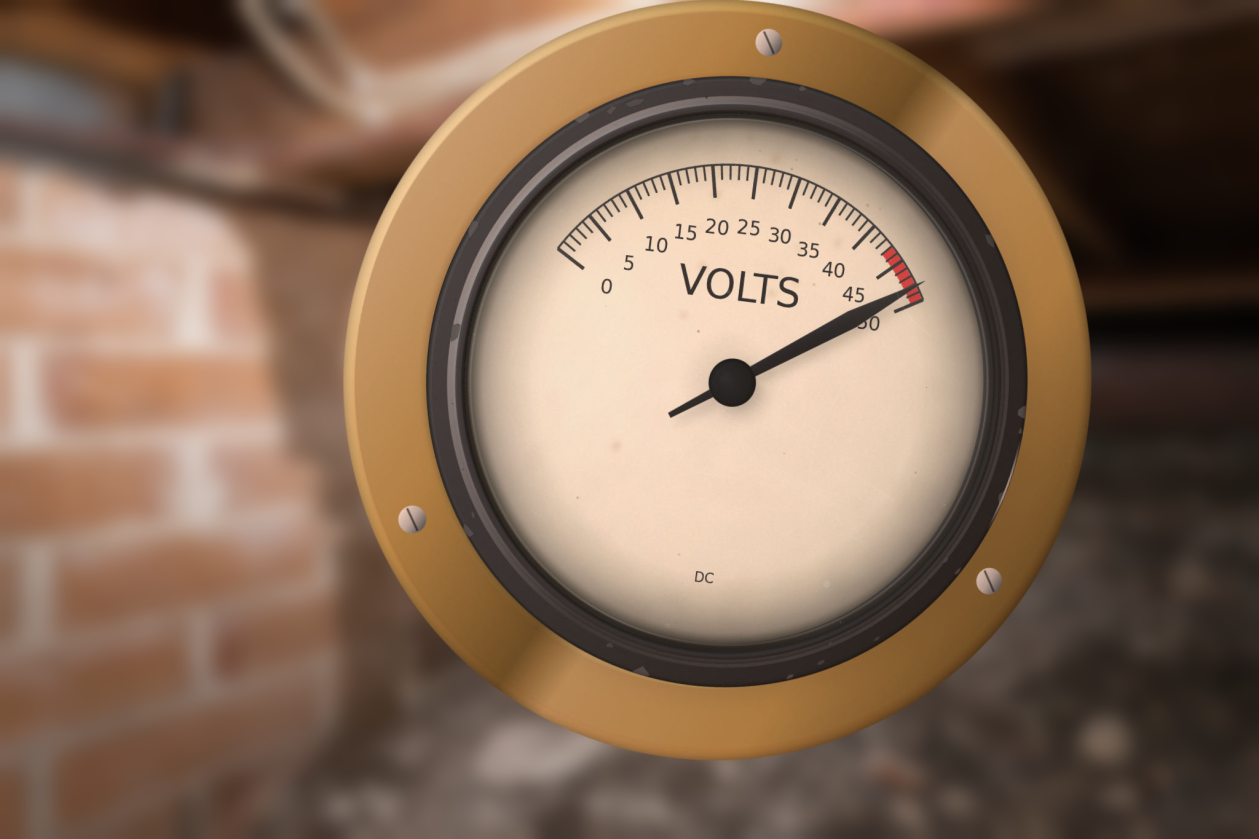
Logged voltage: 48,V
